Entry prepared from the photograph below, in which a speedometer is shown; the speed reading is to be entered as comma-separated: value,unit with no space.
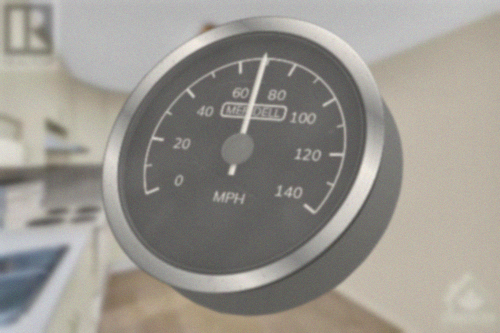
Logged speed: 70,mph
